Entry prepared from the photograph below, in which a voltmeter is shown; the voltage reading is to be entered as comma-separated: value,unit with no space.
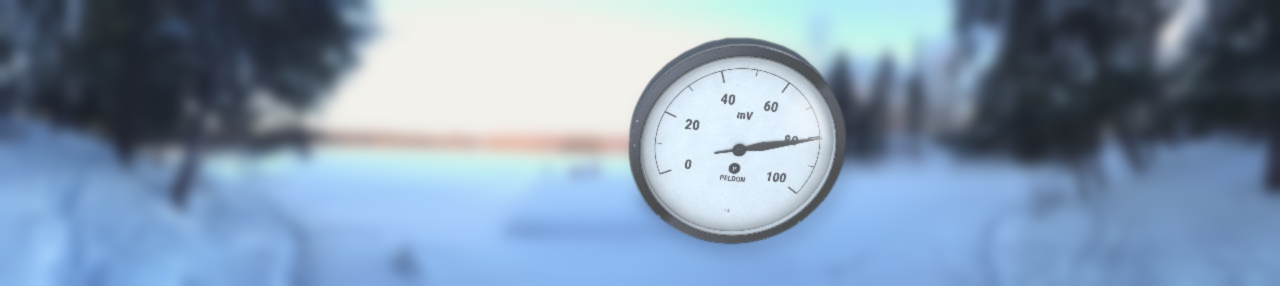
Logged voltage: 80,mV
